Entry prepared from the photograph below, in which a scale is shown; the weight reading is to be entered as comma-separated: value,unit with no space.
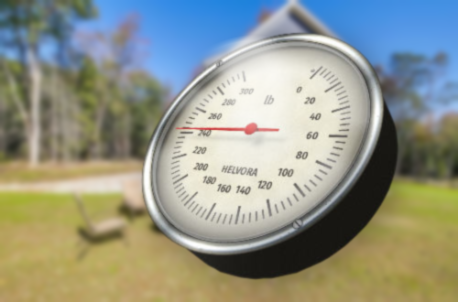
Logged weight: 240,lb
